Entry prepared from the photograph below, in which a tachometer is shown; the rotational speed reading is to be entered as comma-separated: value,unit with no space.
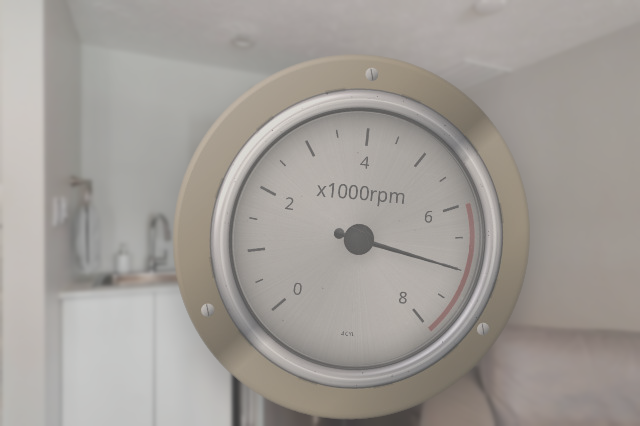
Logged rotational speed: 7000,rpm
